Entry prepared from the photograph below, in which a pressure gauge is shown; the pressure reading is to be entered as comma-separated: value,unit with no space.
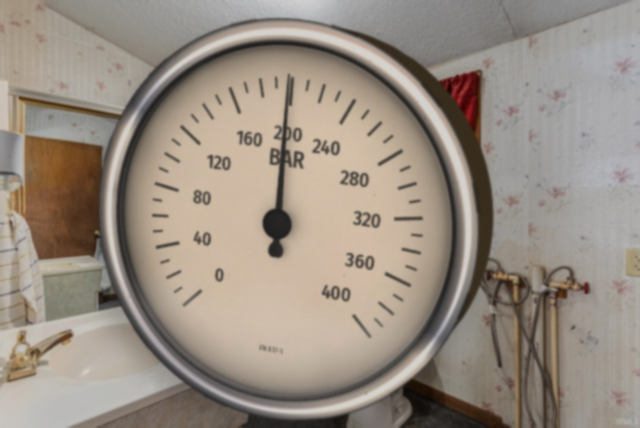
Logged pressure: 200,bar
